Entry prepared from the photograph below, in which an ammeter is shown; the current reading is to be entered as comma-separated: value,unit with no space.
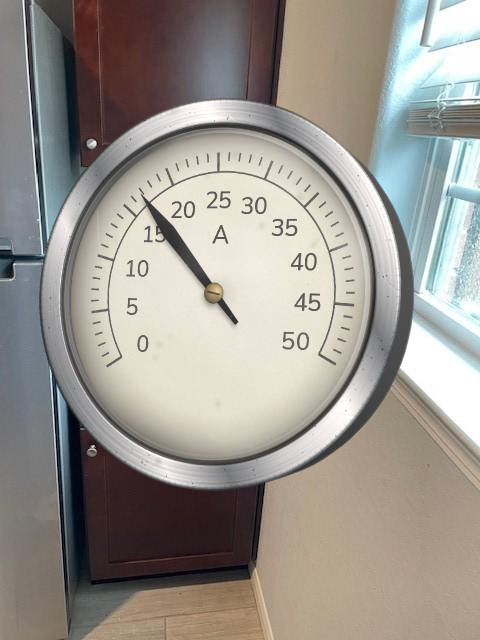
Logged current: 17,A
